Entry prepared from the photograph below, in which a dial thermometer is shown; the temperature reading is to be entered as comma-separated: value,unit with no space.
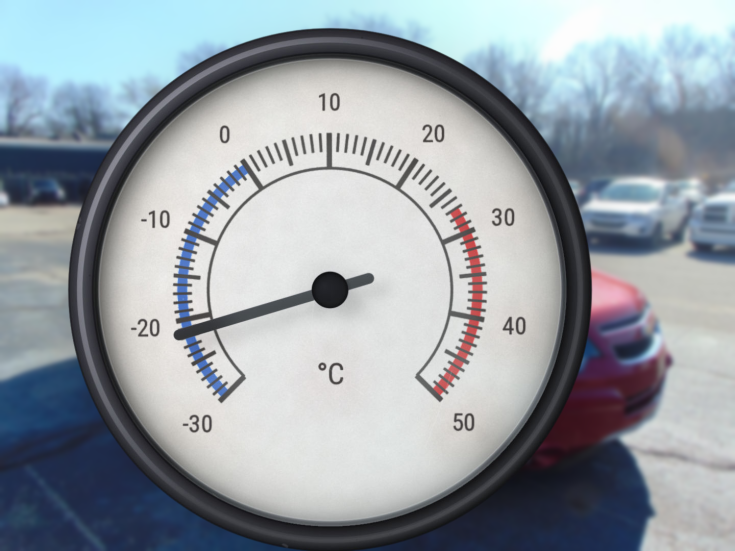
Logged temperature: -21.5,°C
